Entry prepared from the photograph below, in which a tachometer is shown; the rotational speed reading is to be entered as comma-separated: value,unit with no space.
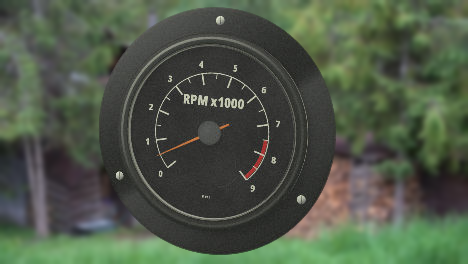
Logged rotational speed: 500,rpm
